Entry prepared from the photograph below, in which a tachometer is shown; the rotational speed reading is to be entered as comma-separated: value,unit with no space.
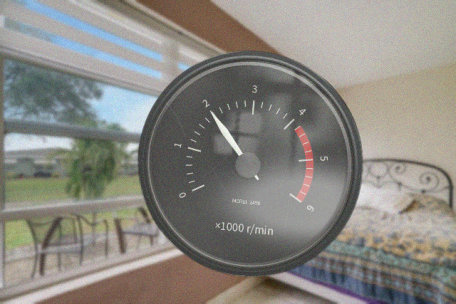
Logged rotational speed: 2000,rpm
